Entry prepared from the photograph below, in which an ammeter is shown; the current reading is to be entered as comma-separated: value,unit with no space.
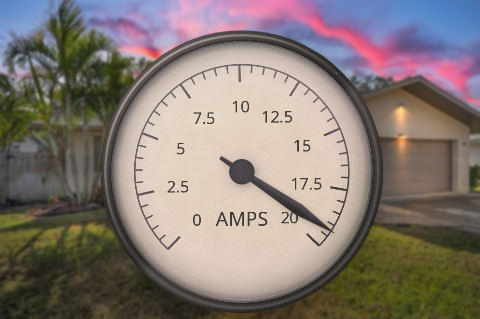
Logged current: 19.25,A
